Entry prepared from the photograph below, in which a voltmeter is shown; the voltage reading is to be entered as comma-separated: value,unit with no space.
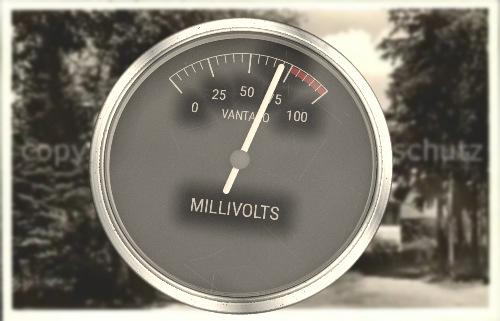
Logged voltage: 70,mV
